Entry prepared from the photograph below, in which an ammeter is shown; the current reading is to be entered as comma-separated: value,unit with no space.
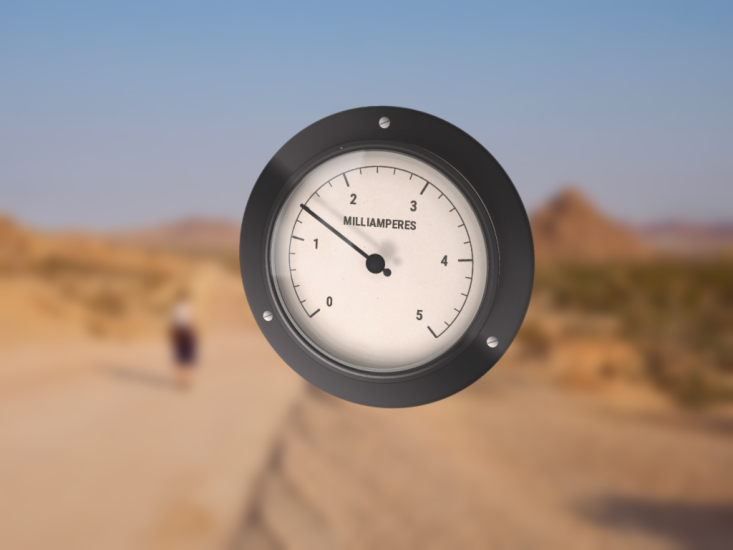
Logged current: 1.4,mA
